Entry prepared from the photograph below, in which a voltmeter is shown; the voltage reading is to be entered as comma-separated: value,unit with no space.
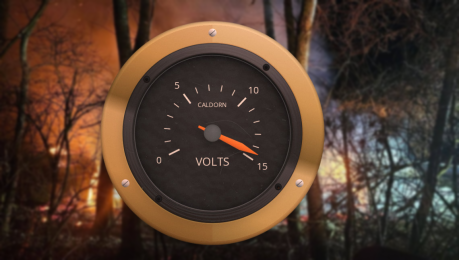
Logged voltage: 14.5,V
